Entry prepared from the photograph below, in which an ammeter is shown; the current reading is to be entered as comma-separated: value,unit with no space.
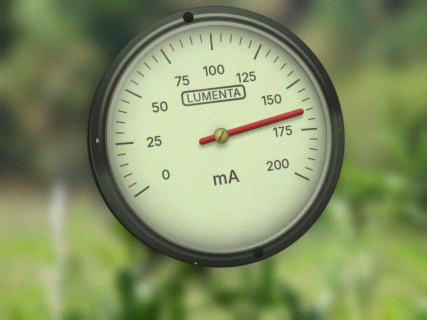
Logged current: 165,mA
